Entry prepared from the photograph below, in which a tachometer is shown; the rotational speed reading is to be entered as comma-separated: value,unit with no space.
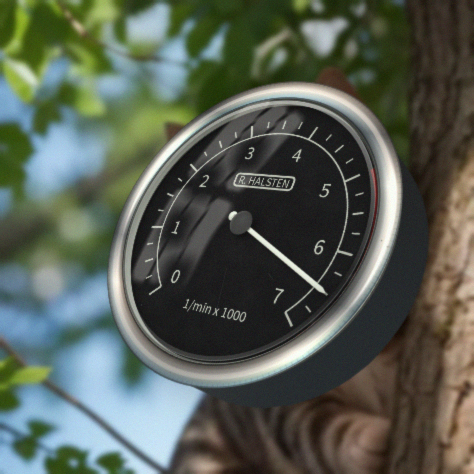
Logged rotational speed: 6500,rpm
